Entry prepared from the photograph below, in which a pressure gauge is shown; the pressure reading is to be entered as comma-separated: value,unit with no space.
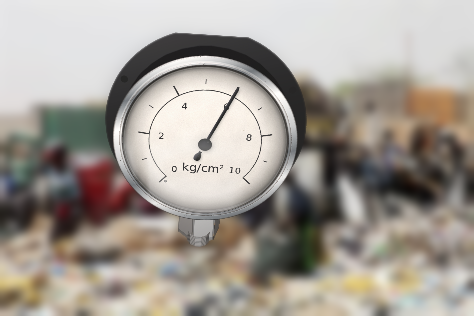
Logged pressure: 6,kg/cm²
